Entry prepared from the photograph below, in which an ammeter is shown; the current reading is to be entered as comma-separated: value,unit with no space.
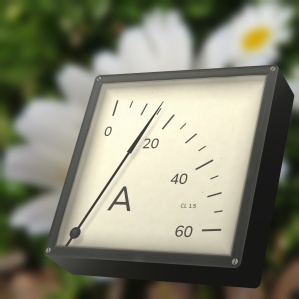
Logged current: 15,A
